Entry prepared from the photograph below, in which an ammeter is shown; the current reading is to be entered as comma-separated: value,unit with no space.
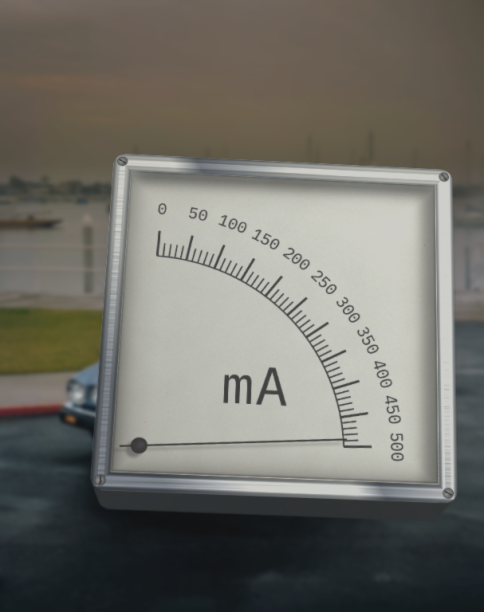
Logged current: 490,mA
